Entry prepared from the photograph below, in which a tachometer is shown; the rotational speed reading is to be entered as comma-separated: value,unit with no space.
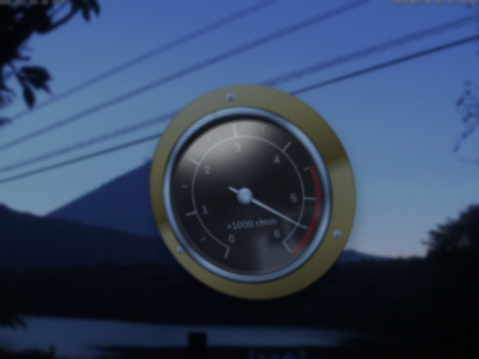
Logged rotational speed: 5500,rpm
